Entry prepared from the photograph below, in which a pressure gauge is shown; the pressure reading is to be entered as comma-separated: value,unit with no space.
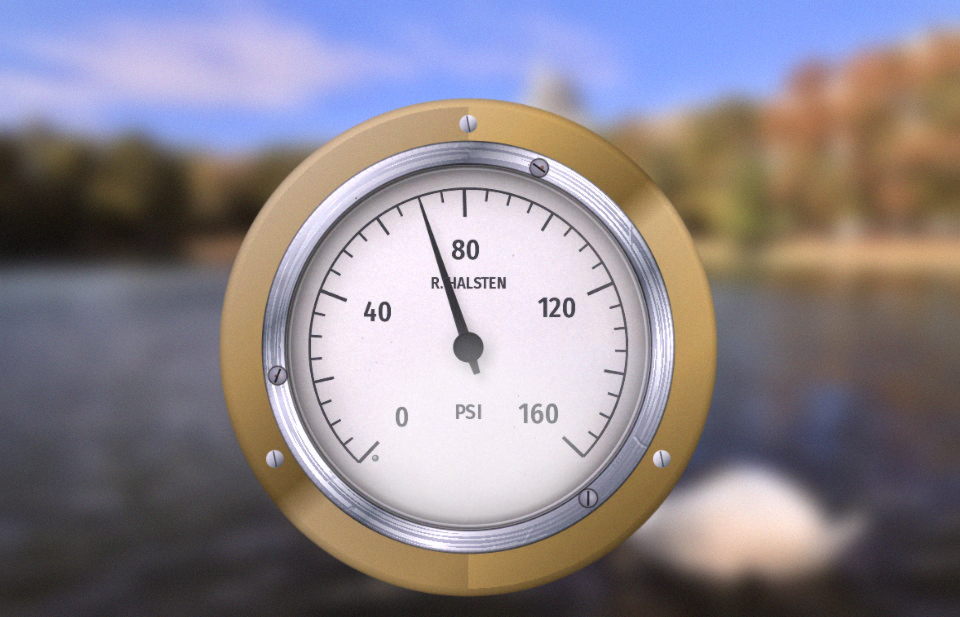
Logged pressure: 70,psi
